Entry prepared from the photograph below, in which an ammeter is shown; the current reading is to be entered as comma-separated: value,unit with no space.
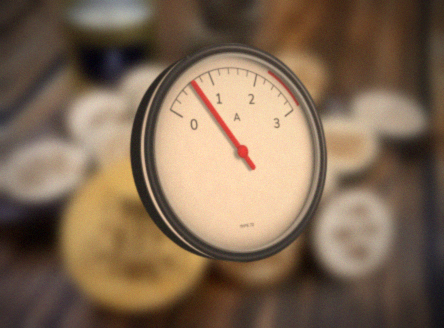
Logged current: 0.6,A
